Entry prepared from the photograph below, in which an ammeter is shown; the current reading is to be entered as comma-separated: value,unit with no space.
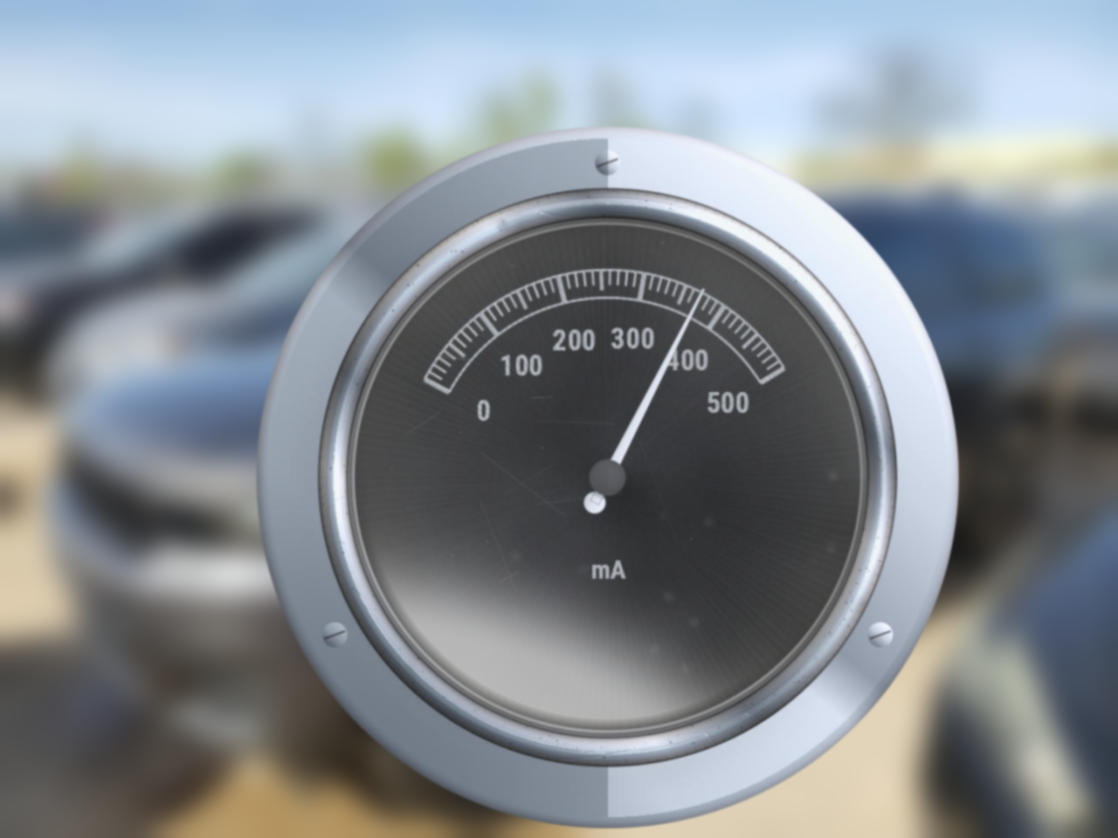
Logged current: 370,mA
